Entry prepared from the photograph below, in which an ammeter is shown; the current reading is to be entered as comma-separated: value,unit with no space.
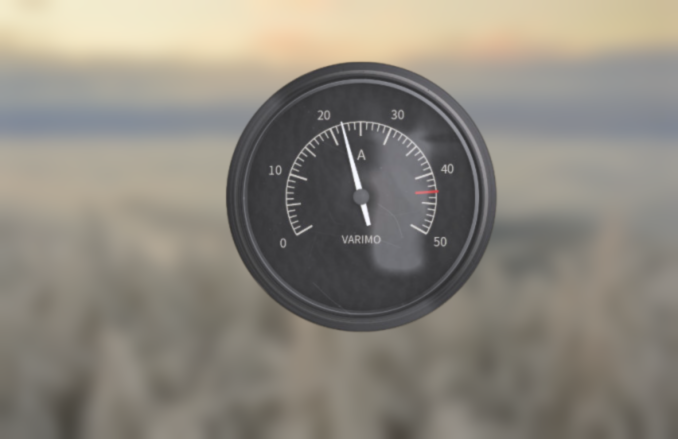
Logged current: 22,A
